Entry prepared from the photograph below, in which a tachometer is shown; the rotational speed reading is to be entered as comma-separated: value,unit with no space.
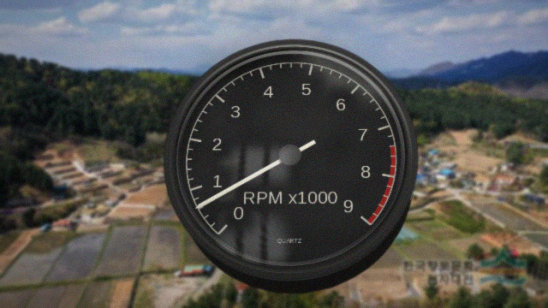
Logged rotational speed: 600,rpm
